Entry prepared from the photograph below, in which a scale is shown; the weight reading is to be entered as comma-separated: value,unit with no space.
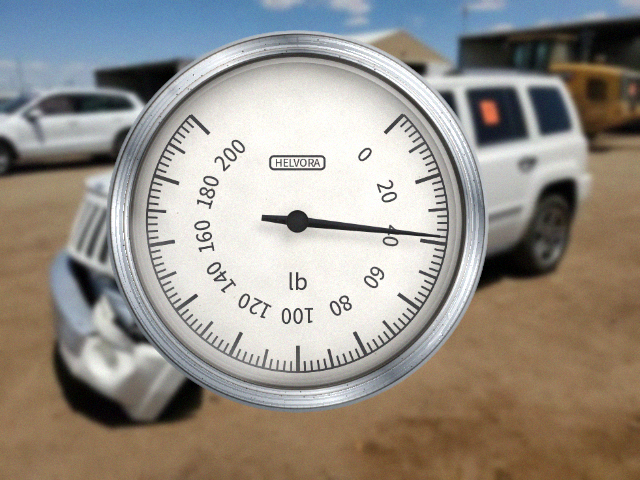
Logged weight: 38,lb
